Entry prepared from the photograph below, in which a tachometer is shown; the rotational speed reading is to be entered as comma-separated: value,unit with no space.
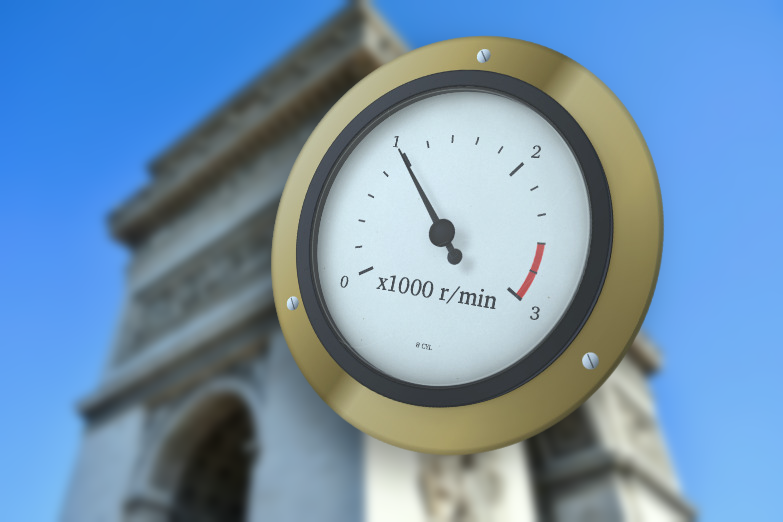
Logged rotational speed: 1000,rpm
